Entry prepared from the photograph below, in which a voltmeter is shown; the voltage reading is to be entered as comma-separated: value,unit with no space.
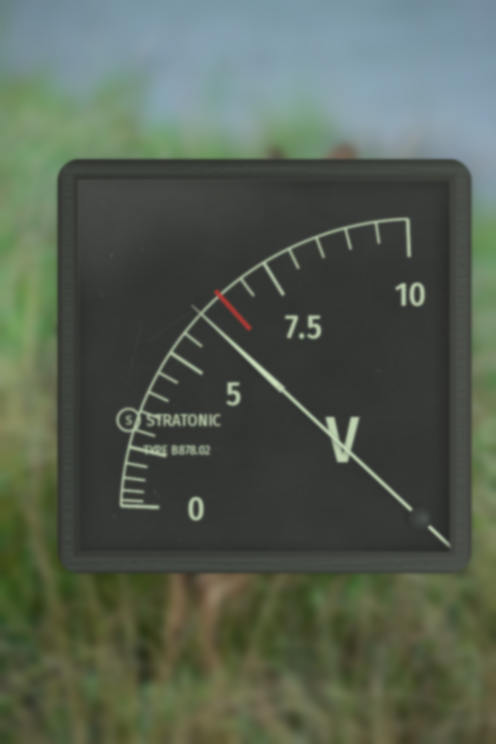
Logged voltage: 6,V
